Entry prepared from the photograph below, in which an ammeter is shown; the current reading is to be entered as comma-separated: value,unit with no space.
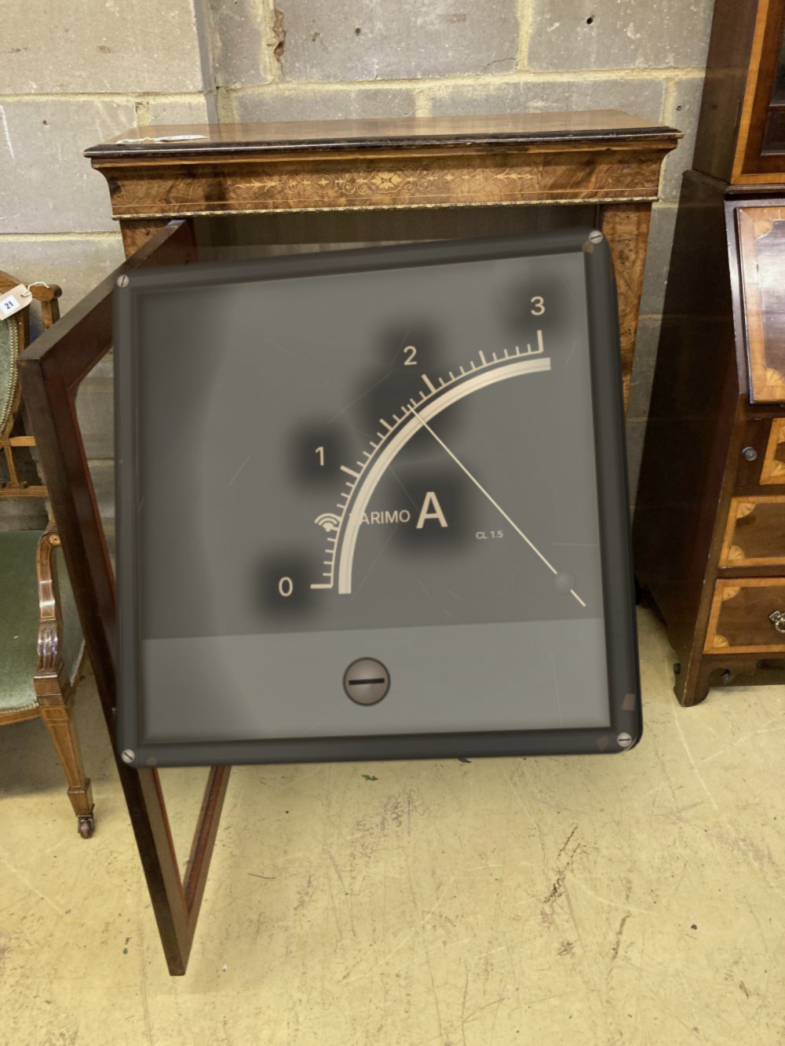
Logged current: 1.75,A
